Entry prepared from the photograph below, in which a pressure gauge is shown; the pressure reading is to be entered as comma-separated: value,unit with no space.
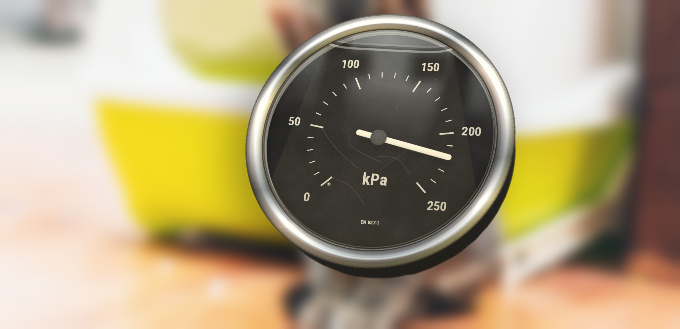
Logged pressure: 220,kPa
